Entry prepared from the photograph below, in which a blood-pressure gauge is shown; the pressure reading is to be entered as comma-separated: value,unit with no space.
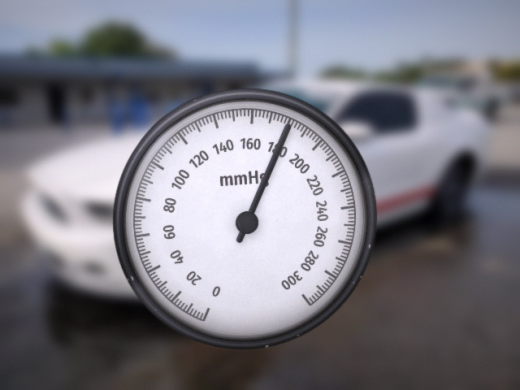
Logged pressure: 180,mmHg
